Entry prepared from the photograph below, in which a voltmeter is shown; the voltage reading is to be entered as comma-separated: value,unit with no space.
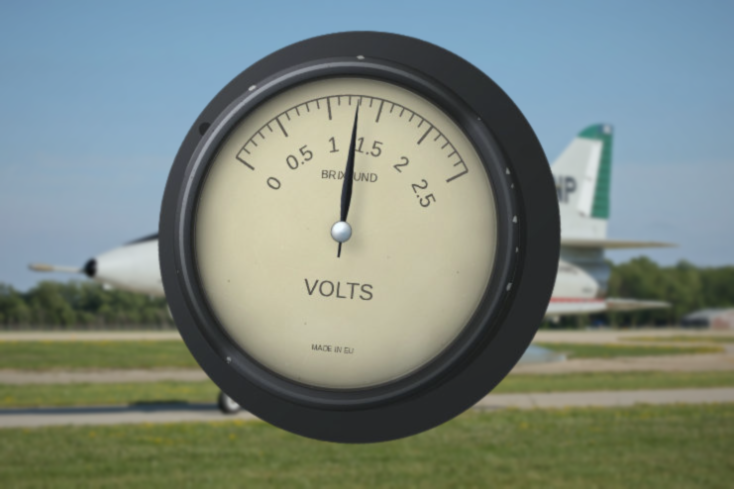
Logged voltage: 1.3,V
